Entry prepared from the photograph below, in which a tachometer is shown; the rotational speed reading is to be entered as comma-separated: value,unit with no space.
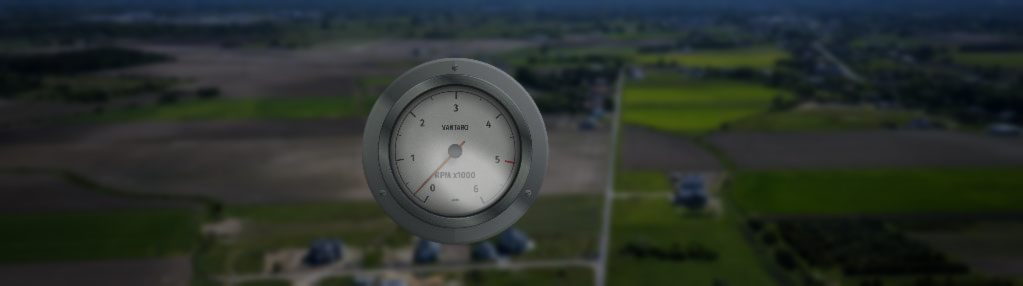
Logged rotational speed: 250,rpm
